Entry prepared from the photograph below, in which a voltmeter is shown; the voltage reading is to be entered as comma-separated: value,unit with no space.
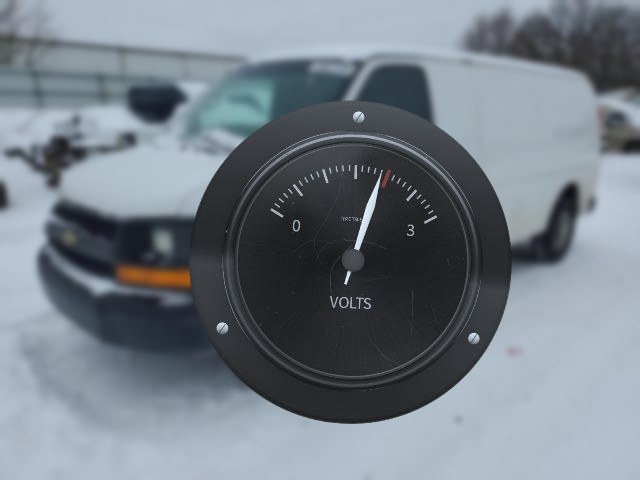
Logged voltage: 1.9,V
